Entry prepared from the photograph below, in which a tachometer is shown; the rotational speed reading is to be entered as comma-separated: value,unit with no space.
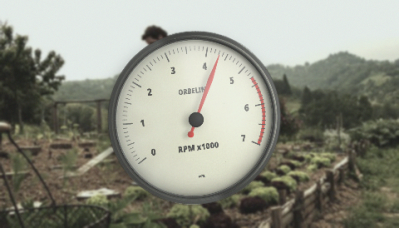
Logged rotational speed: 4300,rpm
